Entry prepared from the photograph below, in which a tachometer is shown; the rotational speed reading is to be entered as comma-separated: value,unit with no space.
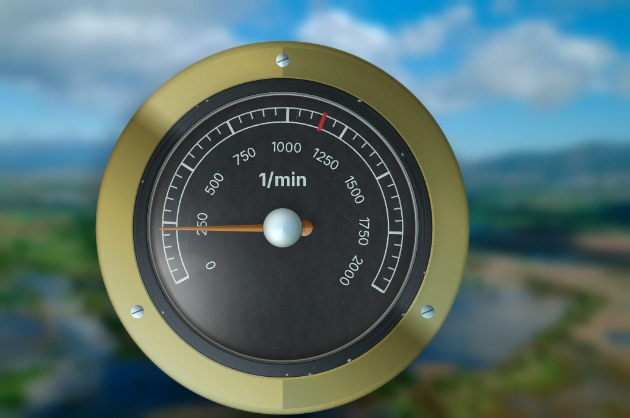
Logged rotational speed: 225,rpm
